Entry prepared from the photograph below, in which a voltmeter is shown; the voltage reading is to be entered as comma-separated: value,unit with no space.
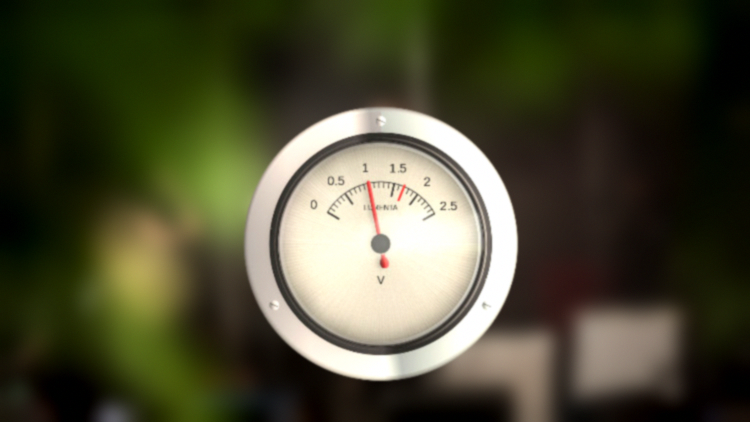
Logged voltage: 1,V
